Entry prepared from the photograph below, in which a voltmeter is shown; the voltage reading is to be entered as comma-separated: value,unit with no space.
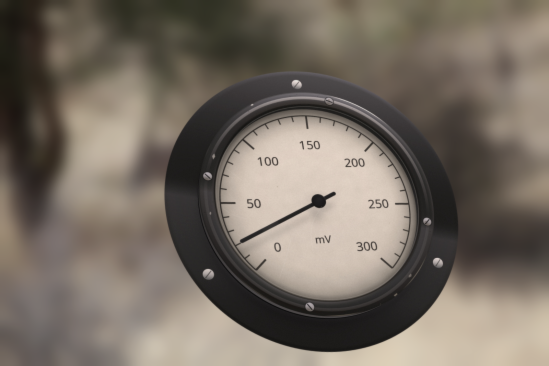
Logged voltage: 20,mV
